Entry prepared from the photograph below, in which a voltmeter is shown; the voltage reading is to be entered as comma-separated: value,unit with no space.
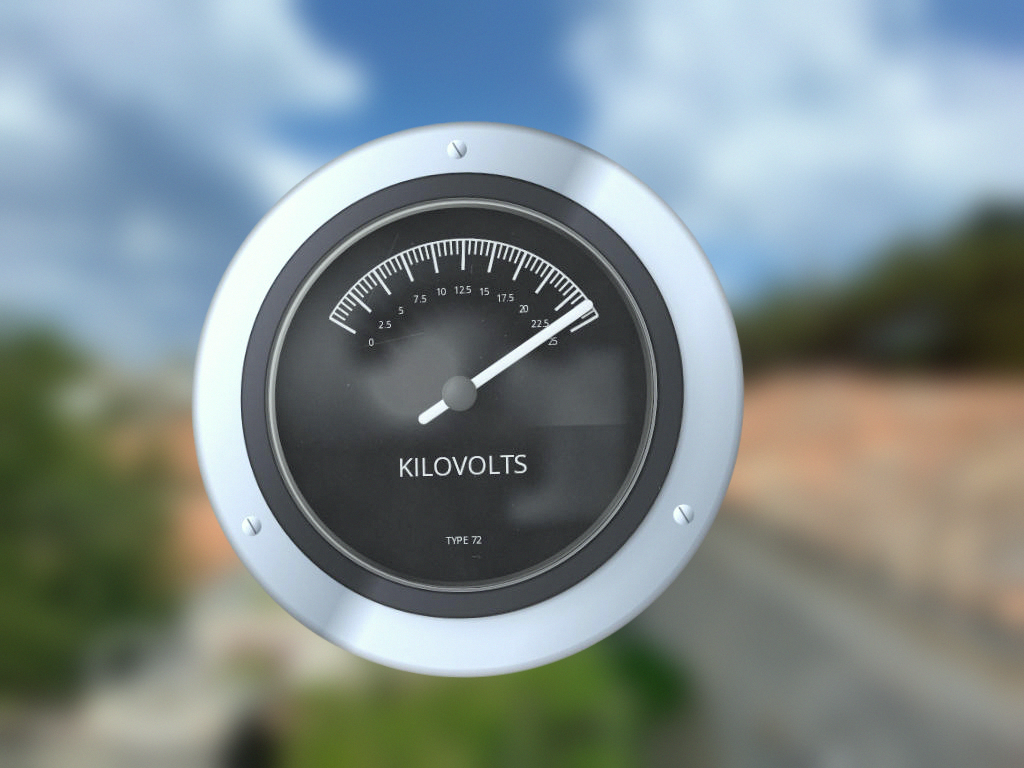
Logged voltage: 24,kV
